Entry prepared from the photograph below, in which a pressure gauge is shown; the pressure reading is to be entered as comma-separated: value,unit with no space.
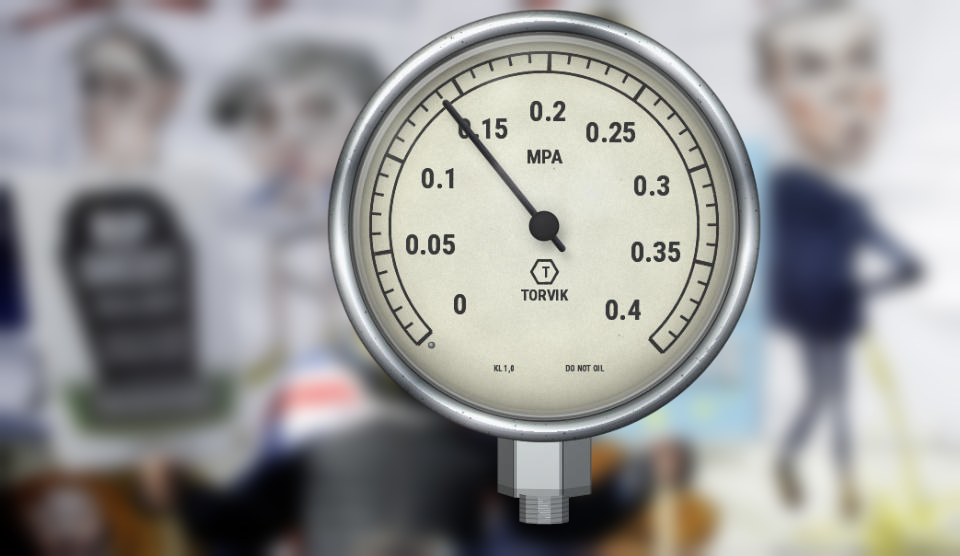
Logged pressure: 0.14,MPa
